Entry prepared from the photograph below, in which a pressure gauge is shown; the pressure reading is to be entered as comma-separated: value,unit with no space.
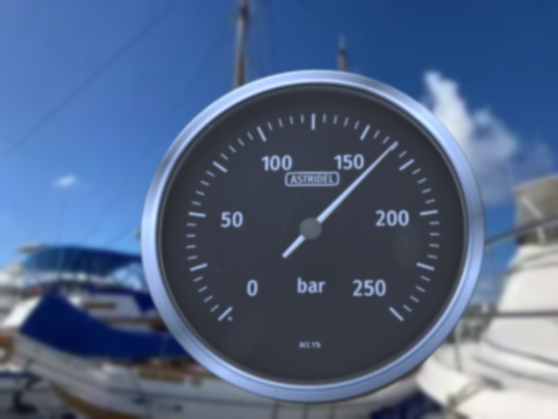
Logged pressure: 165,bar
